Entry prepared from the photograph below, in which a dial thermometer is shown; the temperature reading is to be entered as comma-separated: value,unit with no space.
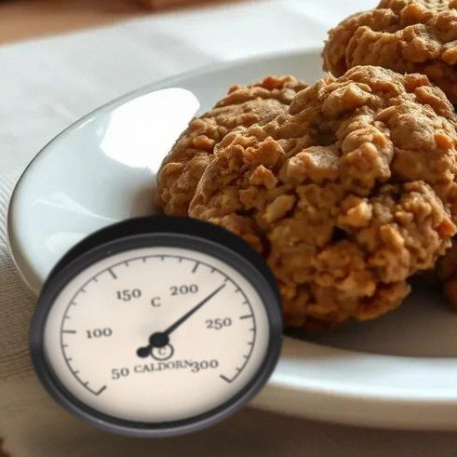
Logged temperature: 220,°C
